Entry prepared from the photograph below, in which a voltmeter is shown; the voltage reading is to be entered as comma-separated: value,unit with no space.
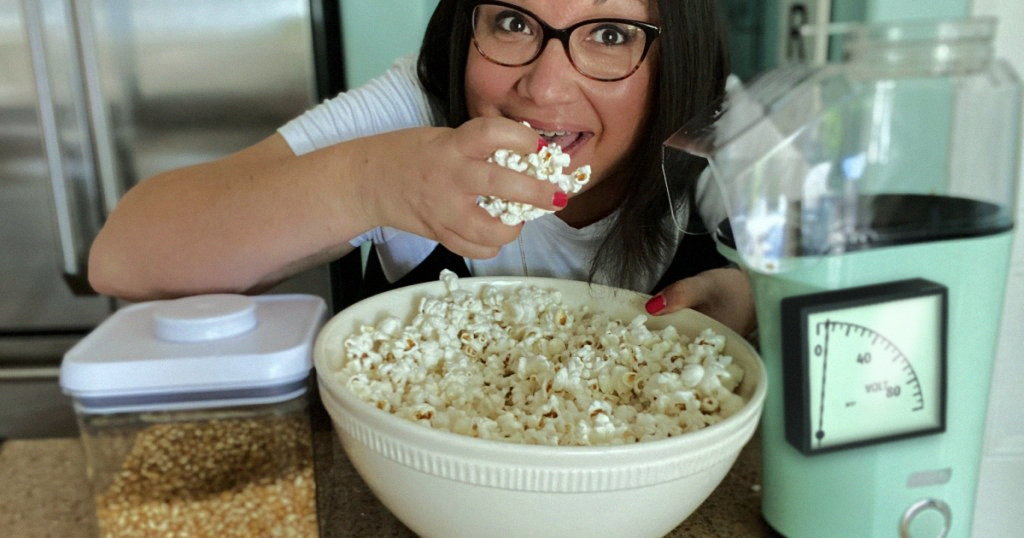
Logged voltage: 5,V
